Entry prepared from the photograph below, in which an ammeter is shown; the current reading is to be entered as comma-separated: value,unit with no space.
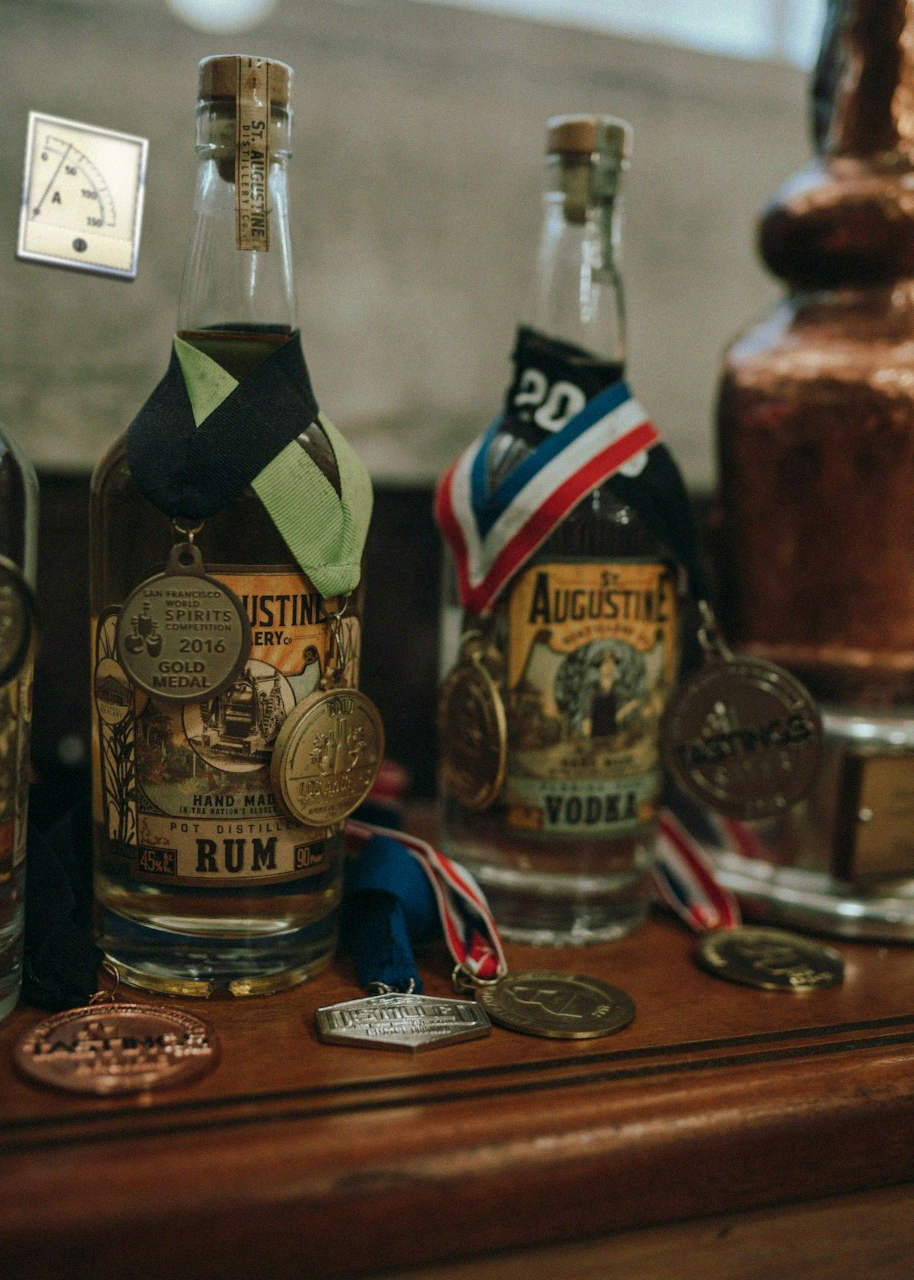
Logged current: 30,A
